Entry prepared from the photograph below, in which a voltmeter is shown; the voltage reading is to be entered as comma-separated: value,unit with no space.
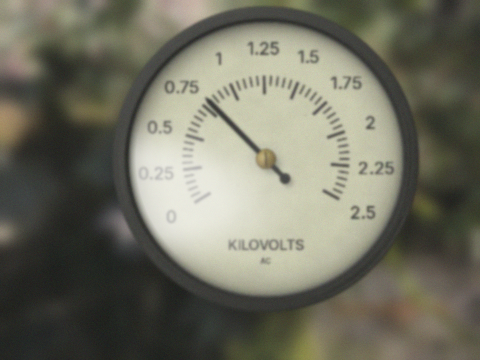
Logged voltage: 0.8,kV
